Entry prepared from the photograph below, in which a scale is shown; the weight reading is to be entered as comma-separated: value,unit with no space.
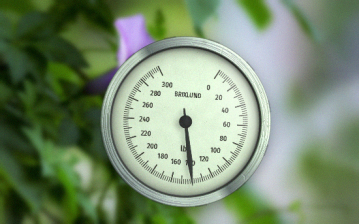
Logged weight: 140,lb
